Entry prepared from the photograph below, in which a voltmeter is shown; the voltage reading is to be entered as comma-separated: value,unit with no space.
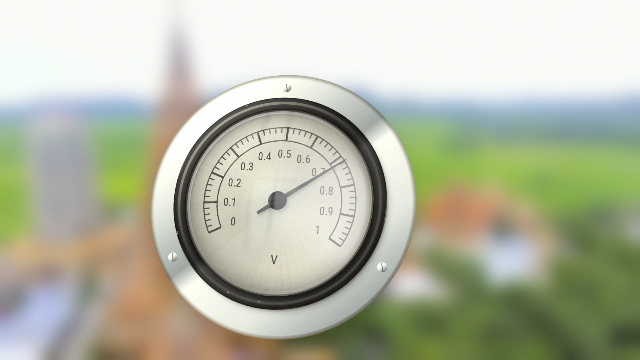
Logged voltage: 0.72,V
